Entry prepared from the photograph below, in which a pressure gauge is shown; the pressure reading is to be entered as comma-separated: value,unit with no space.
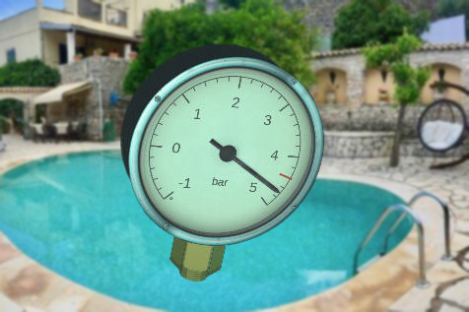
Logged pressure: 4.7,bar
